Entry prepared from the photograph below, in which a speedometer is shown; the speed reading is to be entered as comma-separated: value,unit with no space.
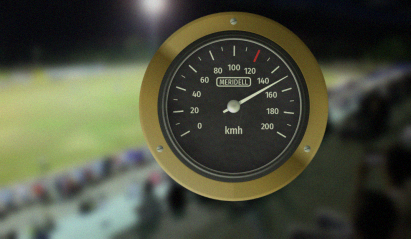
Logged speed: 150,km/h
